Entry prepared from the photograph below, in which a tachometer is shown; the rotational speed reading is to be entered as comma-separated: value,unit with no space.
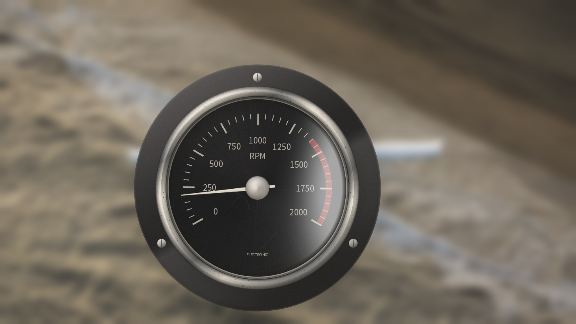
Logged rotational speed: 200,rpm
